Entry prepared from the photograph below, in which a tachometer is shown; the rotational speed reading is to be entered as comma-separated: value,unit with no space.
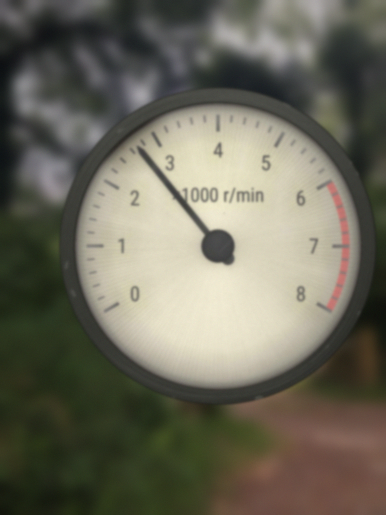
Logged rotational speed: 2700,rpm
